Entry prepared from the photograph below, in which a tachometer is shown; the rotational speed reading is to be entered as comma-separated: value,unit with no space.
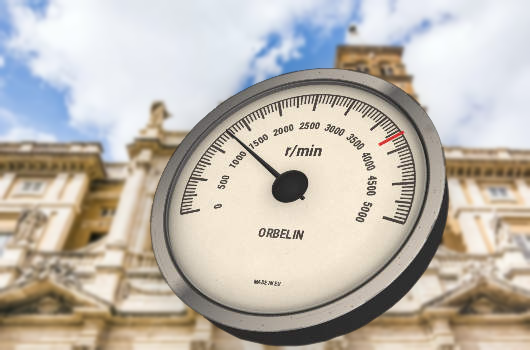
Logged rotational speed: 1250,rpm
